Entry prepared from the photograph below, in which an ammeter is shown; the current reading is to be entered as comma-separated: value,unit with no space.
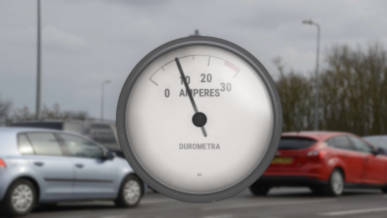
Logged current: 10,A
